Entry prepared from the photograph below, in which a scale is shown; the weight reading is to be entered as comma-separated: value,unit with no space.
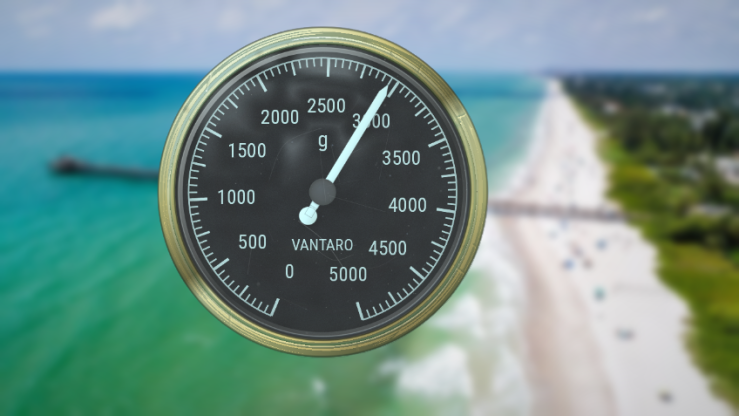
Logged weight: 2950,g
